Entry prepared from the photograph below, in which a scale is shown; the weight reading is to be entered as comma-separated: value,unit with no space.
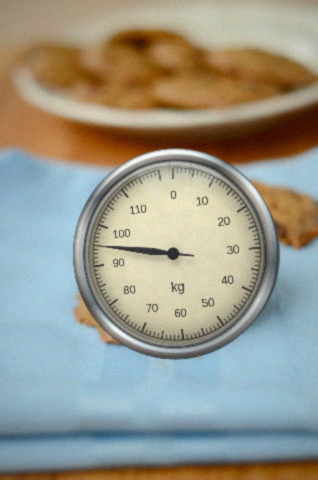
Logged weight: 95,kg
